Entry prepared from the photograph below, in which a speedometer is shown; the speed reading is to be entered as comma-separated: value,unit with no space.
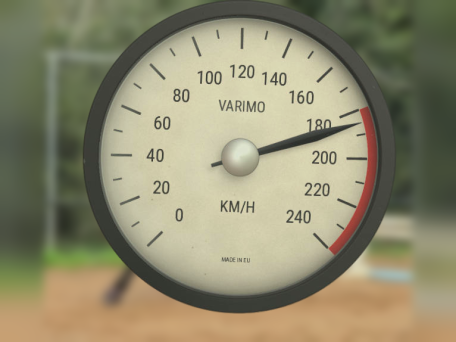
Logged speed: 185,km/h
